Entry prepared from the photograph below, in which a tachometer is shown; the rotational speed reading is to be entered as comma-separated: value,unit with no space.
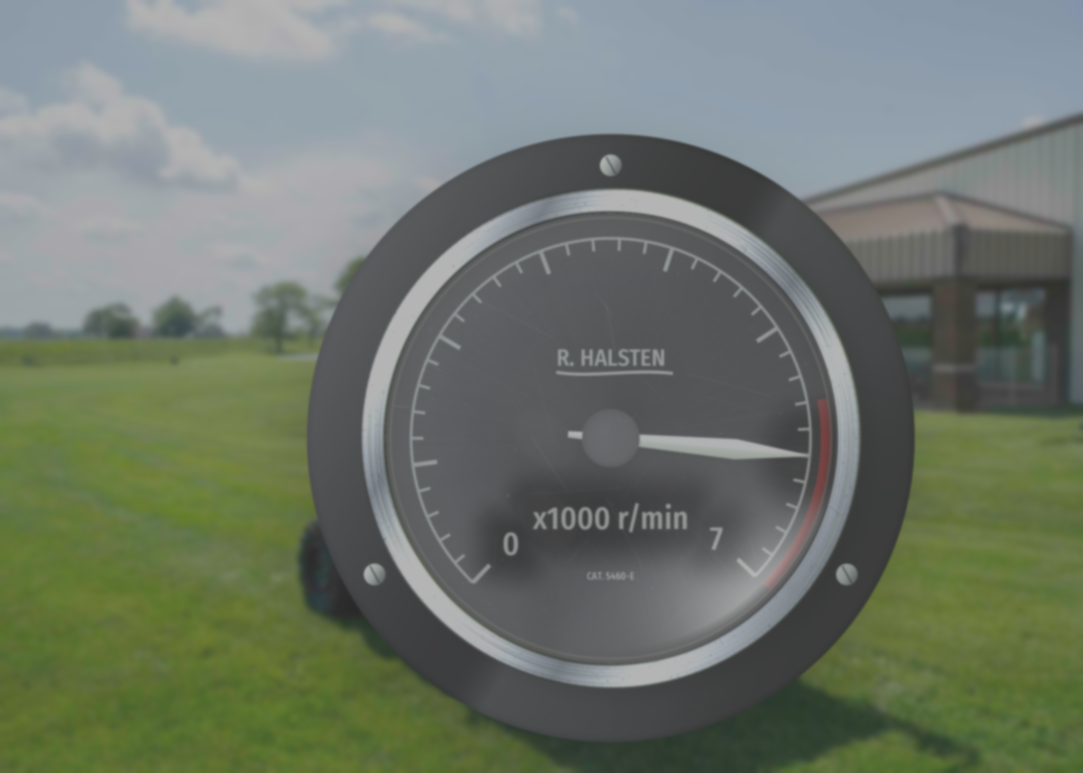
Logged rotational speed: 6000,rpm
